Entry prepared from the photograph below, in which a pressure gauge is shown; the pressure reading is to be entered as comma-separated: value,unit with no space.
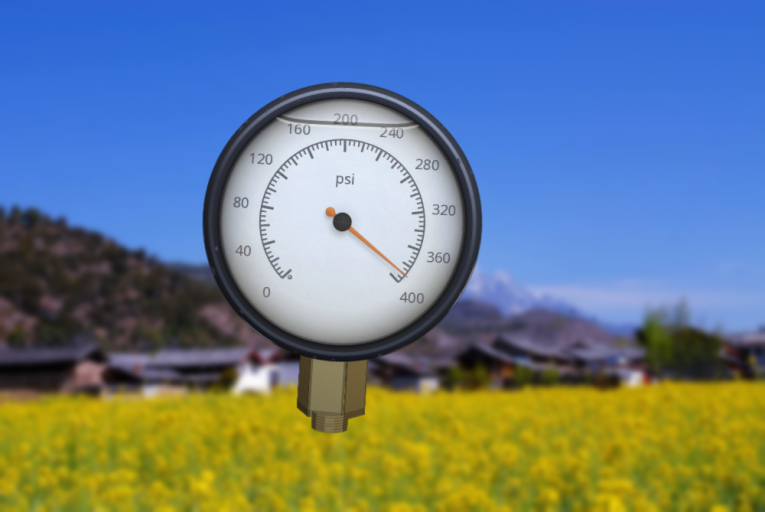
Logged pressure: 390,psi
